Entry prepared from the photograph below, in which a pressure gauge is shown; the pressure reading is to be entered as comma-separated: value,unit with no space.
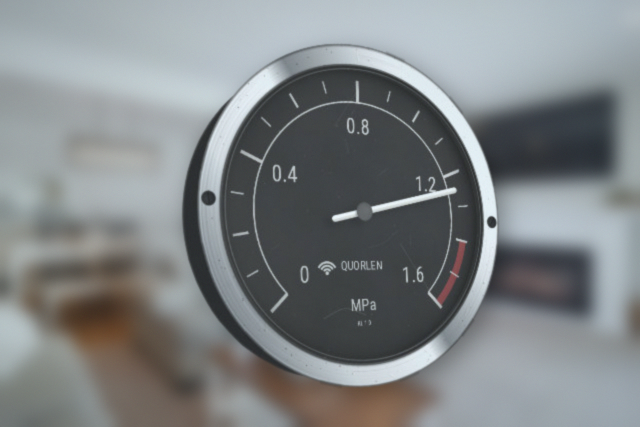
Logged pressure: 1.25,MPa
